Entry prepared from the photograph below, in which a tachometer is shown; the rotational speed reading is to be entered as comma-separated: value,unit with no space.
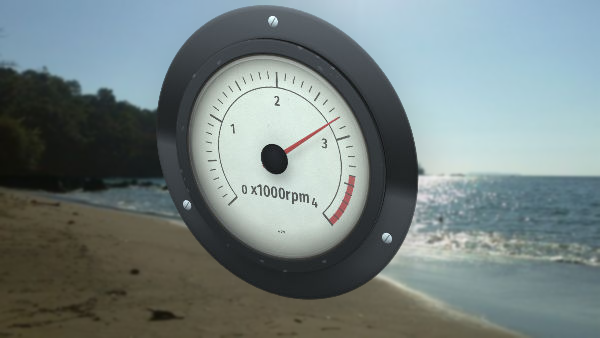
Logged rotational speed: 2800,rpm
